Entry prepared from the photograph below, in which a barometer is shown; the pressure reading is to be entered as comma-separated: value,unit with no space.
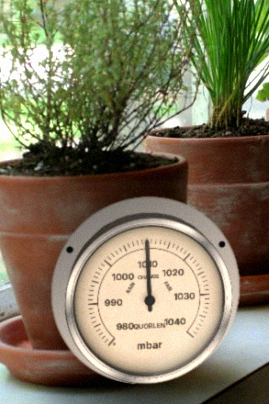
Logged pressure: 1010,mbar
